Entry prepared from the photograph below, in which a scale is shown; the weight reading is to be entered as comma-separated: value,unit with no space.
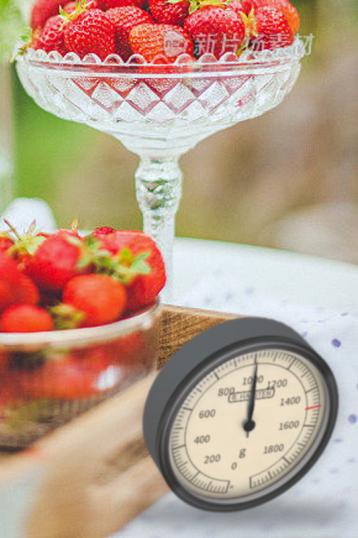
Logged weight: 1000,g
